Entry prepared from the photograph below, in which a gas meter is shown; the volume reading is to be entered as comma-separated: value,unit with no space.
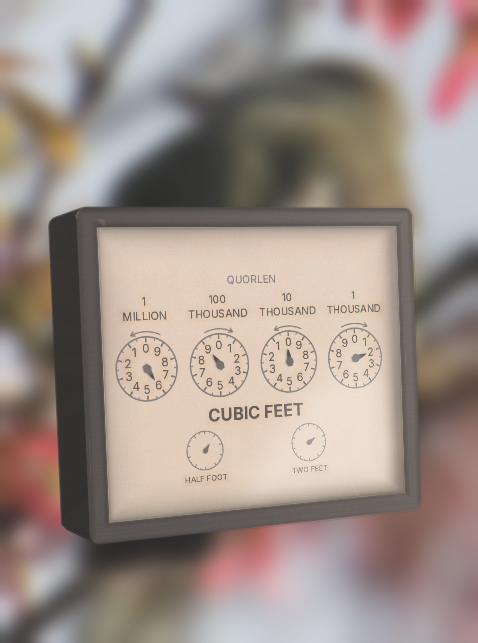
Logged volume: 590200,ft³
